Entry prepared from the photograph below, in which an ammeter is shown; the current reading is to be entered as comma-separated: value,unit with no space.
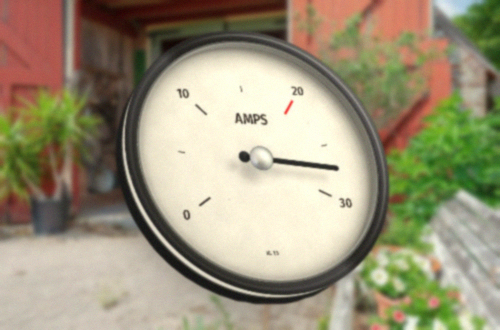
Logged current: 27.5,A
